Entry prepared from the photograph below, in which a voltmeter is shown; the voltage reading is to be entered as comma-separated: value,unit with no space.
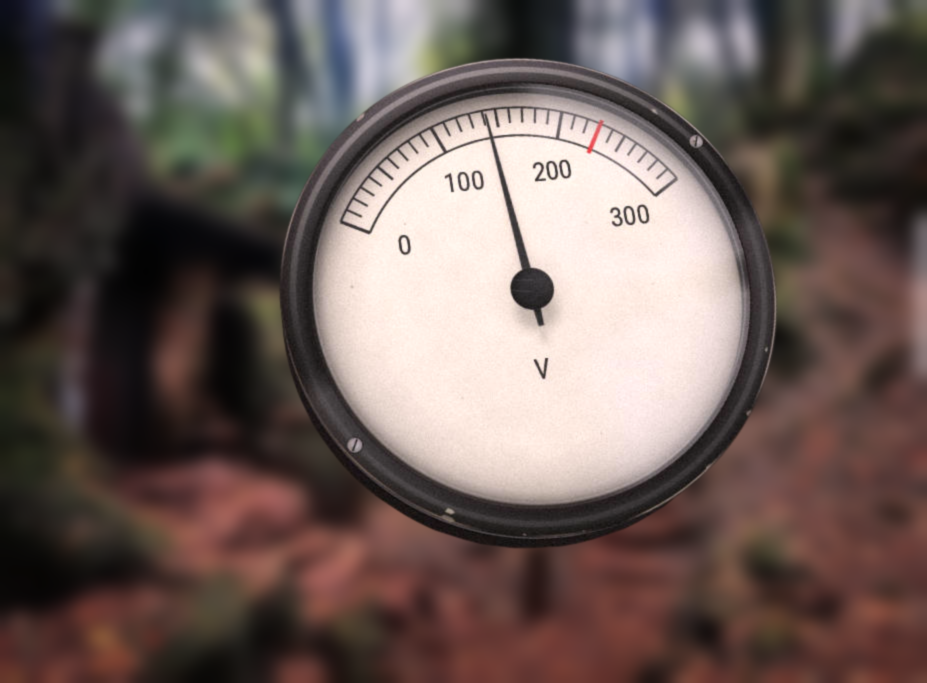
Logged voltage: 140,V
